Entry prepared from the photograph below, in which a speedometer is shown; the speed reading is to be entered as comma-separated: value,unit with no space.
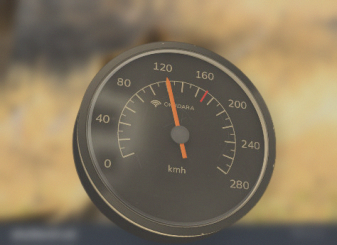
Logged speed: 120,km/h
